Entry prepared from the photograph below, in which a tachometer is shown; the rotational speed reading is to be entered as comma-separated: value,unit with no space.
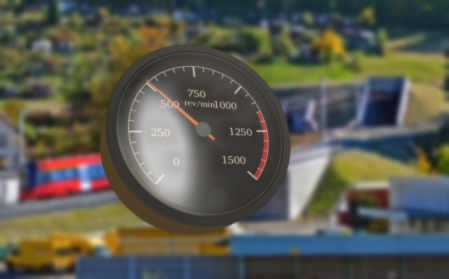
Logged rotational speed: 500,rpm
